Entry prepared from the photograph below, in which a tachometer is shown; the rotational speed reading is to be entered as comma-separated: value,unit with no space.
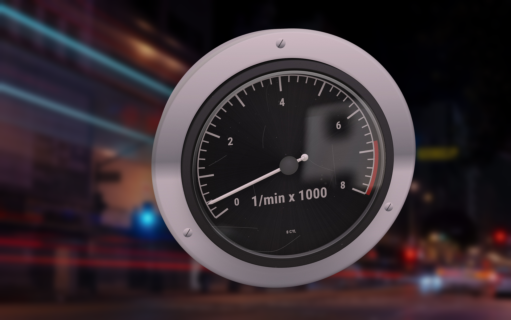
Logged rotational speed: 400,rpm
